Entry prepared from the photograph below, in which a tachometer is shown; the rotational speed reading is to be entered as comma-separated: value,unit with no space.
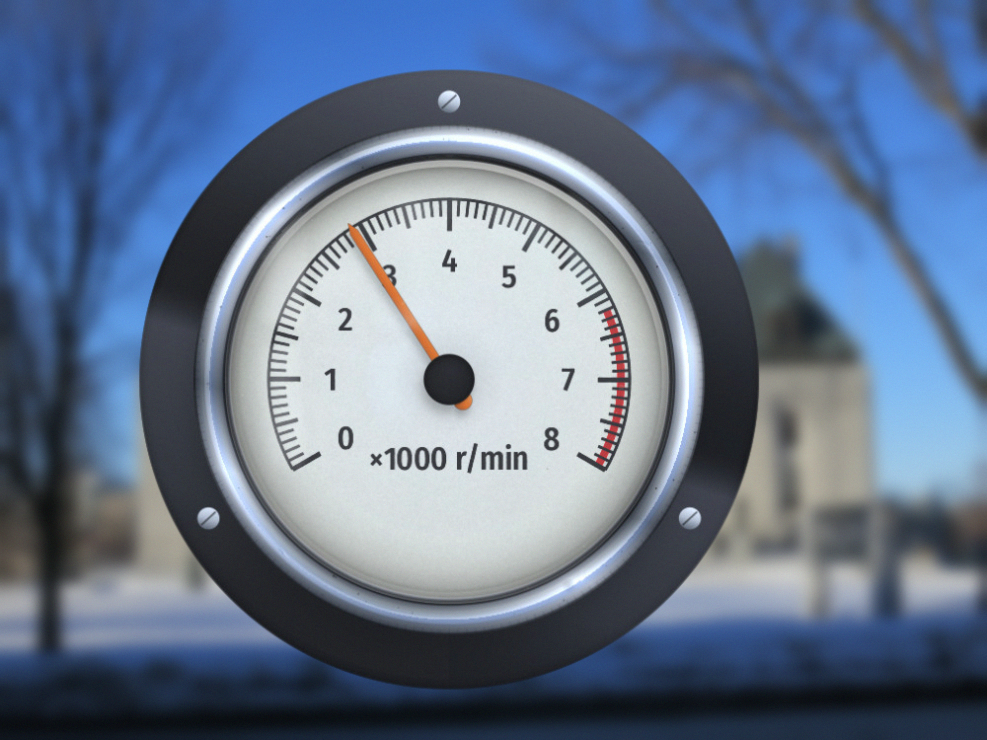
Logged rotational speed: 2900,rpm
